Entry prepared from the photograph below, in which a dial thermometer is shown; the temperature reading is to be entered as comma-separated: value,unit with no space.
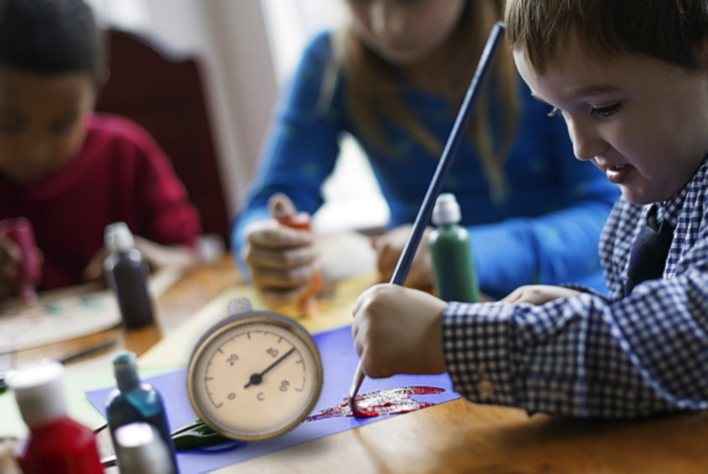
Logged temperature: 45,°C
